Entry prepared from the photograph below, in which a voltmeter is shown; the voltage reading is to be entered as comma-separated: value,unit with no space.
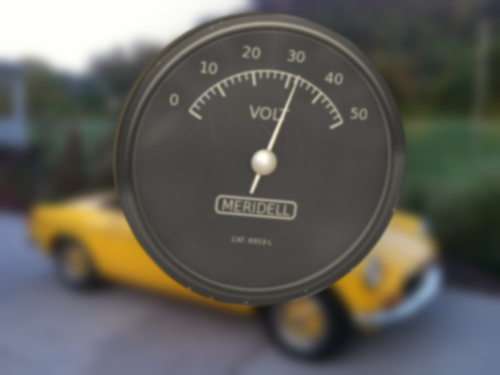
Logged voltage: 32,V
